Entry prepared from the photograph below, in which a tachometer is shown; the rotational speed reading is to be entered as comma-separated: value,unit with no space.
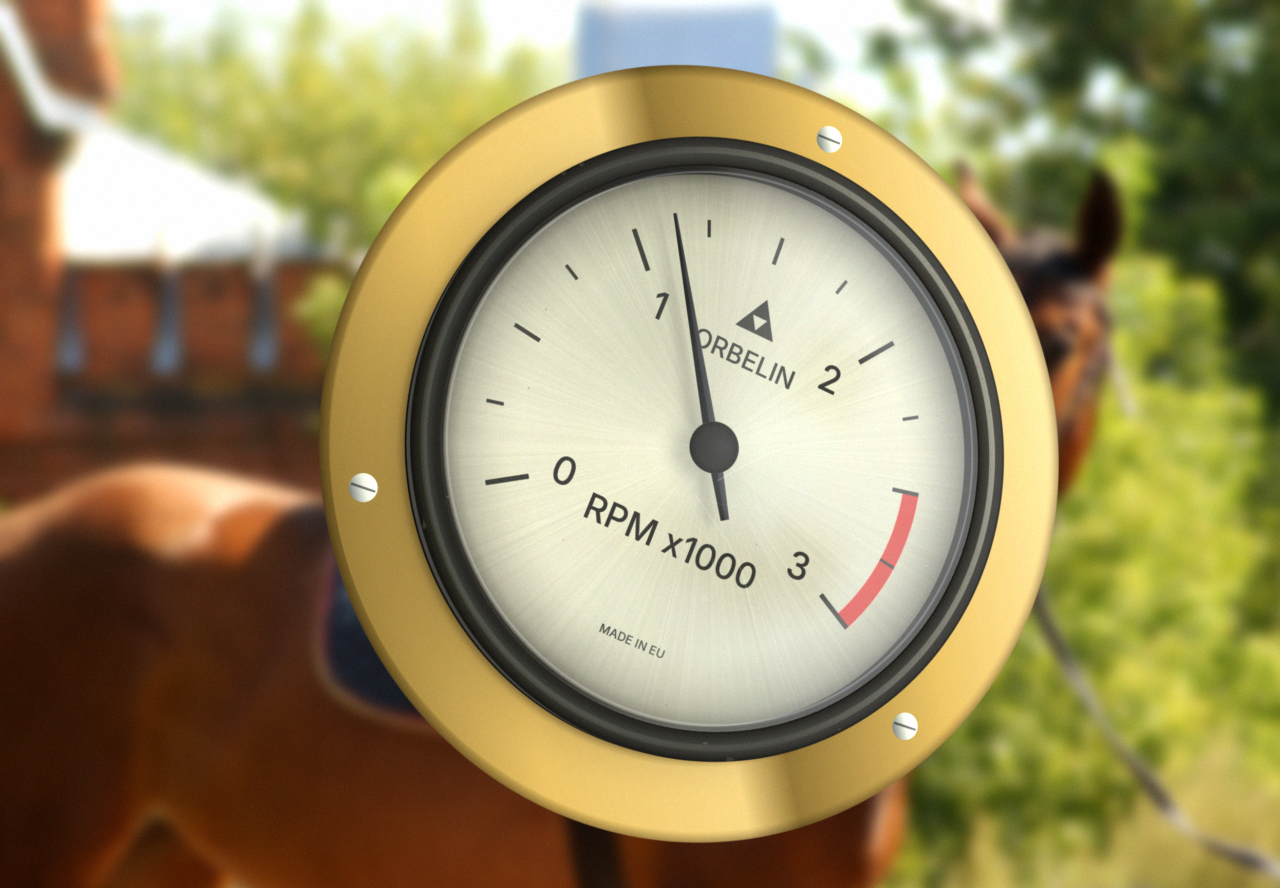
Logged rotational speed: 1125,rpm
